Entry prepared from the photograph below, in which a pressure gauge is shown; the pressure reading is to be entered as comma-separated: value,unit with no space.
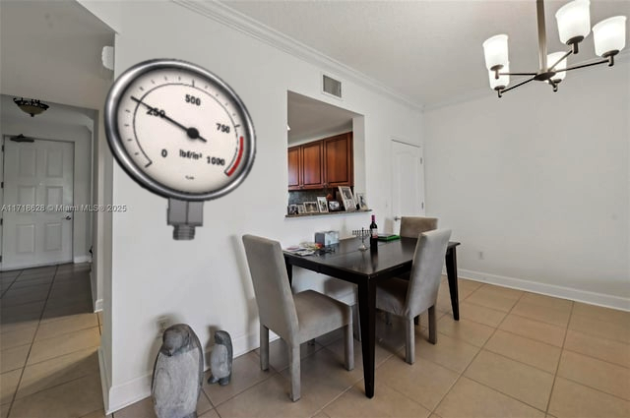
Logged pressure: 250,psi
